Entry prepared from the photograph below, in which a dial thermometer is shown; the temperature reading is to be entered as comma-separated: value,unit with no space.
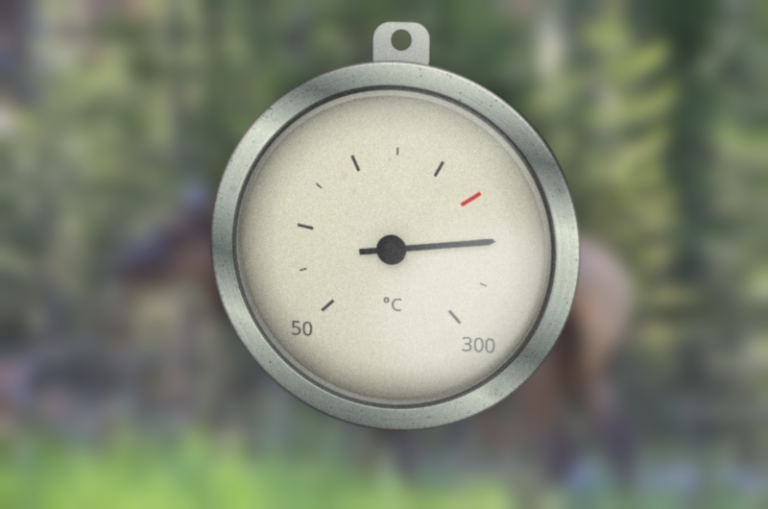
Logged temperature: 250,°C
